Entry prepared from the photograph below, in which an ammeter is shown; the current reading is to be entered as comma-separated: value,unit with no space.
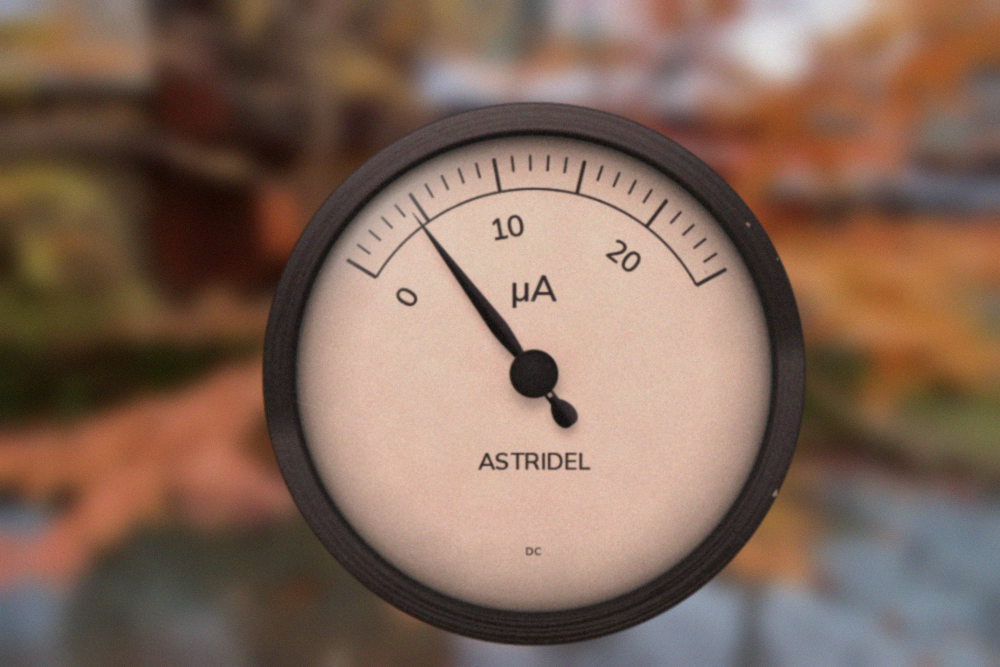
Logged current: 4.5,µA
